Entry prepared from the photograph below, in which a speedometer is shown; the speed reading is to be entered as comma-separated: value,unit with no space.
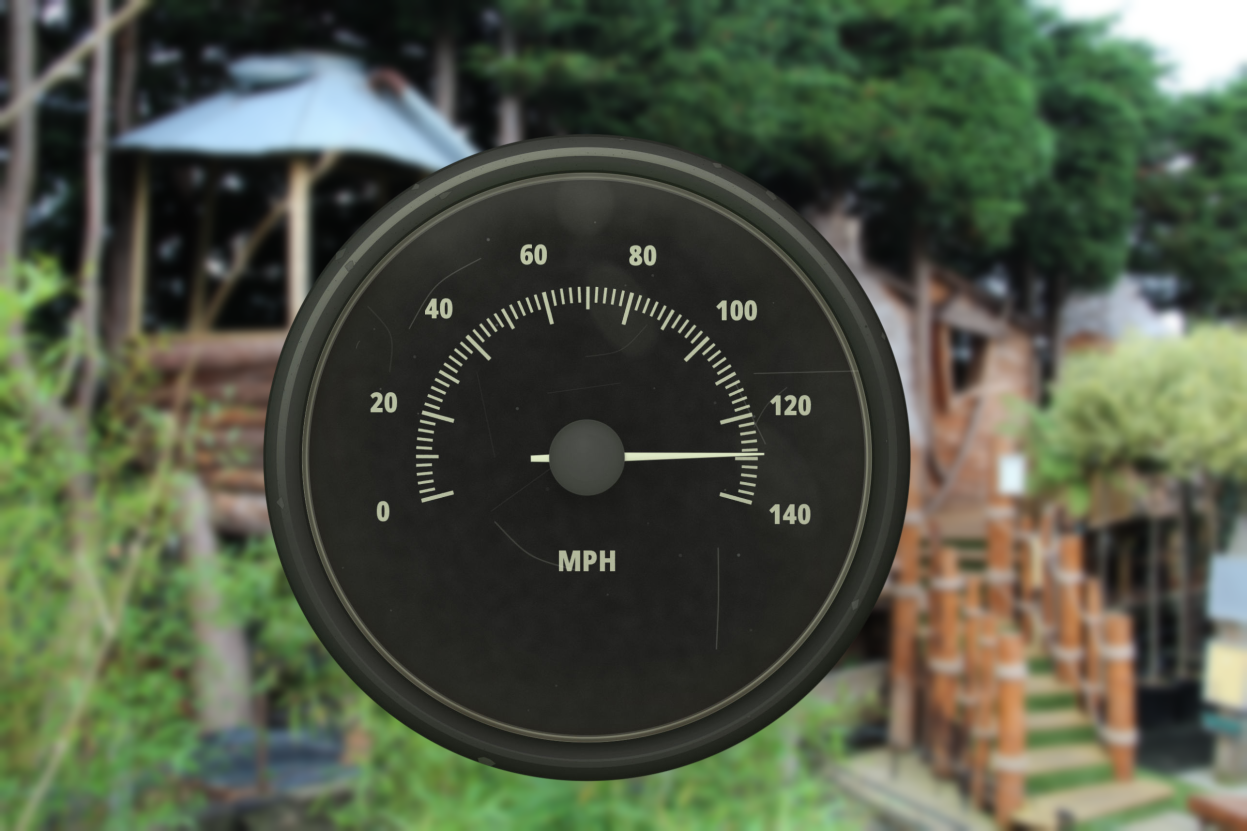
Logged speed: 129,mph
